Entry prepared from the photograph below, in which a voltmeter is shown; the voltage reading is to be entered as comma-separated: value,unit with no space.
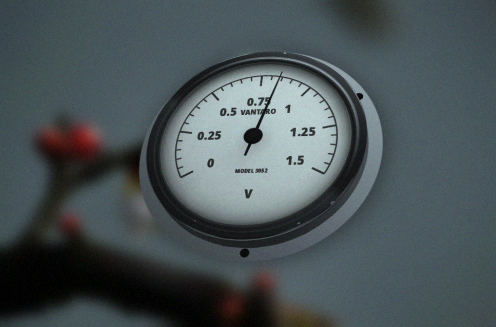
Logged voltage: 0.85,V
